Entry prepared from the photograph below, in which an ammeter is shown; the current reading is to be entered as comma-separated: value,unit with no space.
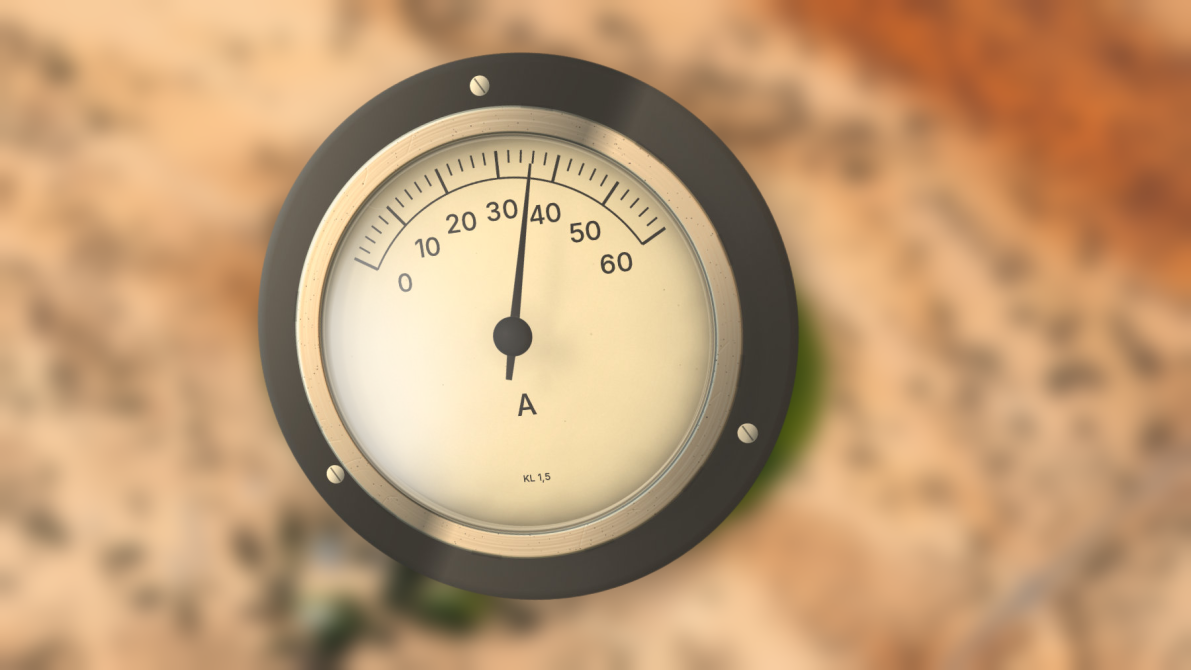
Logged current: 36,A
